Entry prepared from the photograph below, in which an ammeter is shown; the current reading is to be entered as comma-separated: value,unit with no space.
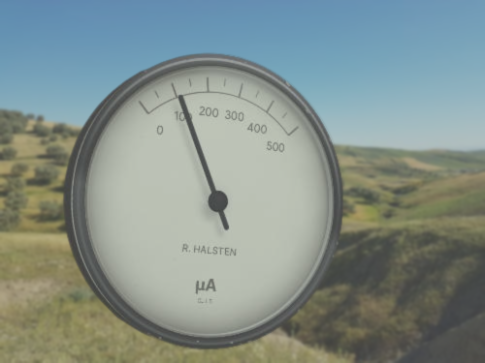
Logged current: 100,µA
